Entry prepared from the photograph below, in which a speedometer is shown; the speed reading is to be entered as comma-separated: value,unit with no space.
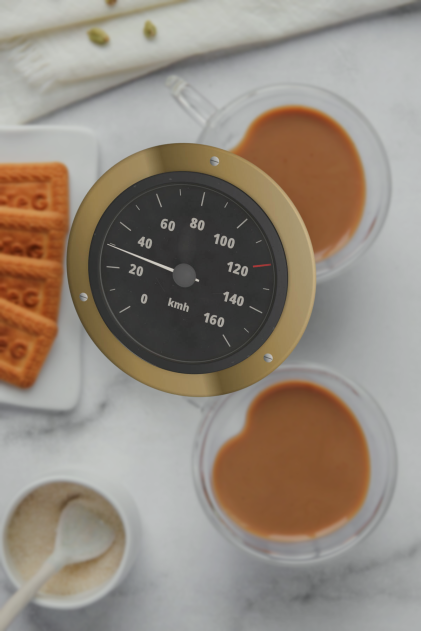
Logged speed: 30,km/h
